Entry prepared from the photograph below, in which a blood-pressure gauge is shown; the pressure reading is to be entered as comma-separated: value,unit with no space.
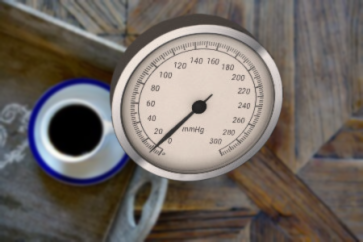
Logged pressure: 10,mmHg
